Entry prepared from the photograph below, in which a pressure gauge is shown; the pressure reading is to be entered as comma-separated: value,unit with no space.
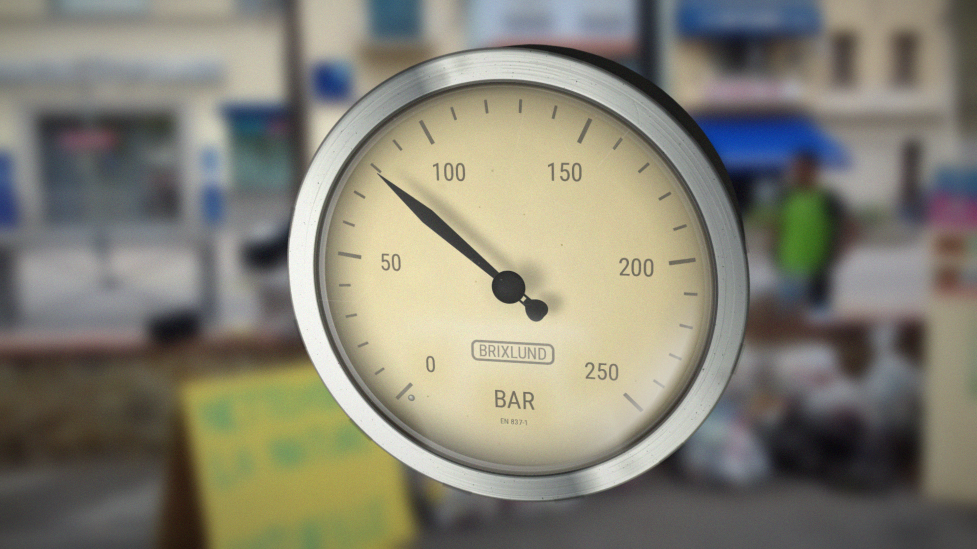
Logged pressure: 80,bar
